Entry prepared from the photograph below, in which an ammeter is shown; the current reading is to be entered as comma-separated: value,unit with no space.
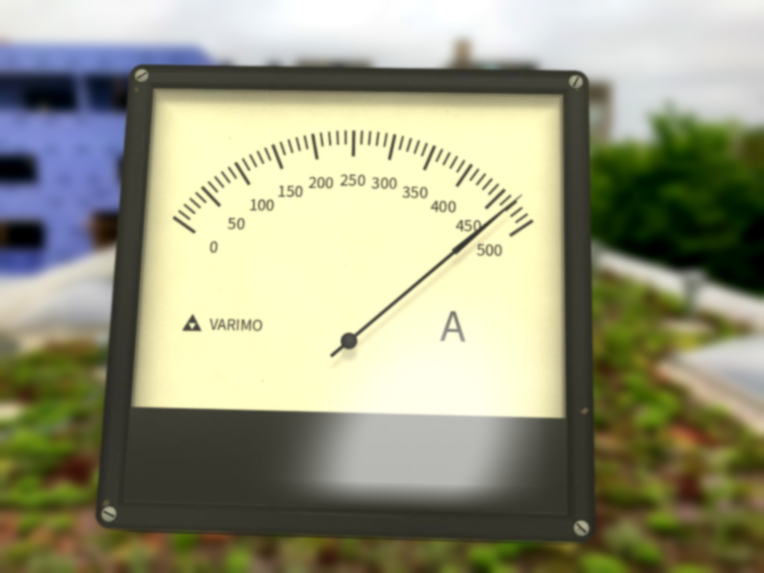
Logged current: 470,A
